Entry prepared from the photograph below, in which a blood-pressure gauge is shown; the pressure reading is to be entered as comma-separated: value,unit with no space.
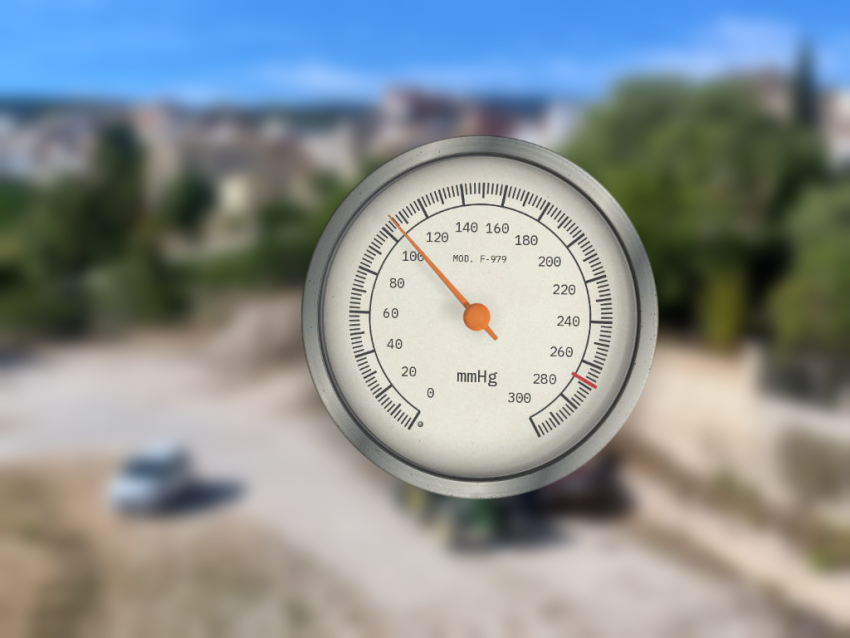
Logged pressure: 106,mmHg
